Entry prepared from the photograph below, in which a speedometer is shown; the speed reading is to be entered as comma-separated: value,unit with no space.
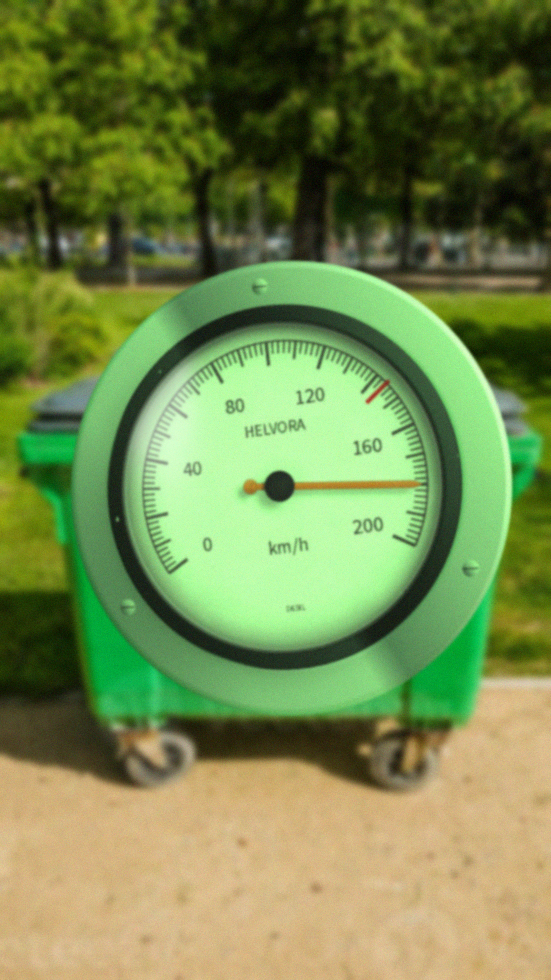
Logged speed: 180,km/h
